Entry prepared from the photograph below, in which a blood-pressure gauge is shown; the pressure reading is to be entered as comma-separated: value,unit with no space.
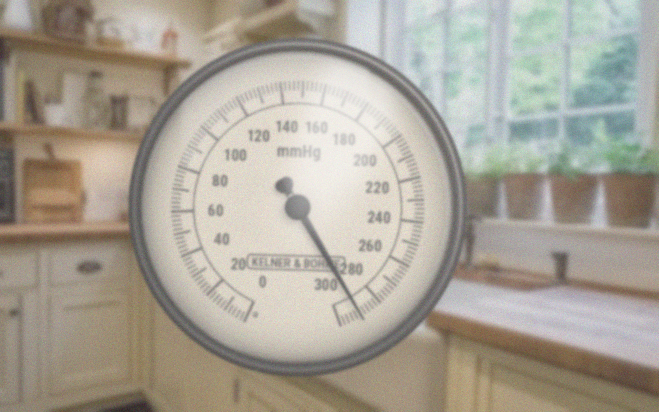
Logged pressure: 290,mmHg
